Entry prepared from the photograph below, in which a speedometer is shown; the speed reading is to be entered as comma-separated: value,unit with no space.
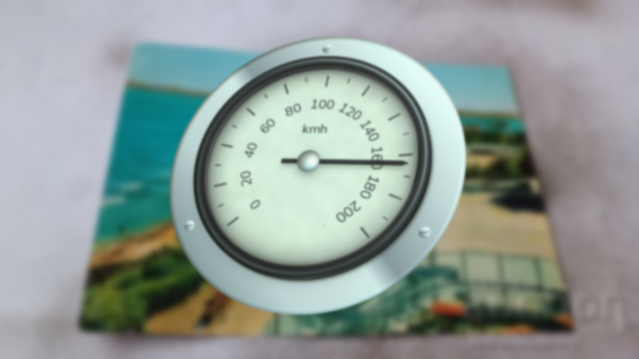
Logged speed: 165,km/h
